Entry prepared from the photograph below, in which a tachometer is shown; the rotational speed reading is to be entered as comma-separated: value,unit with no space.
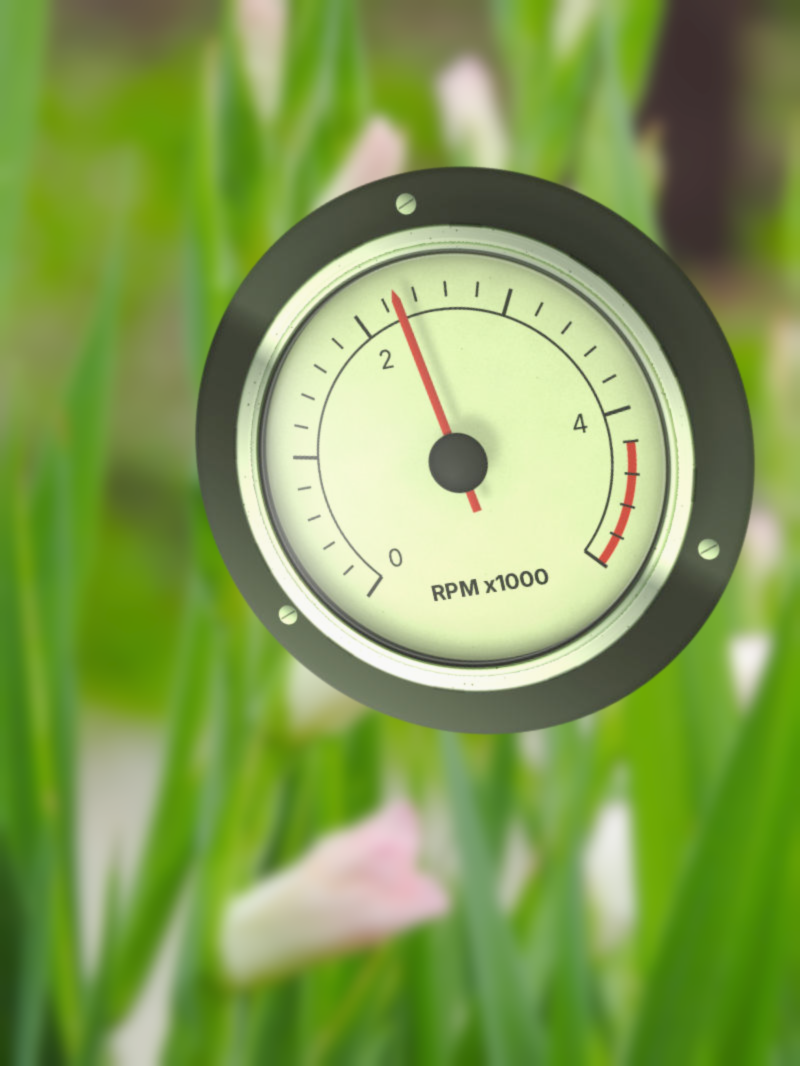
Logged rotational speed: 2300,rpm
